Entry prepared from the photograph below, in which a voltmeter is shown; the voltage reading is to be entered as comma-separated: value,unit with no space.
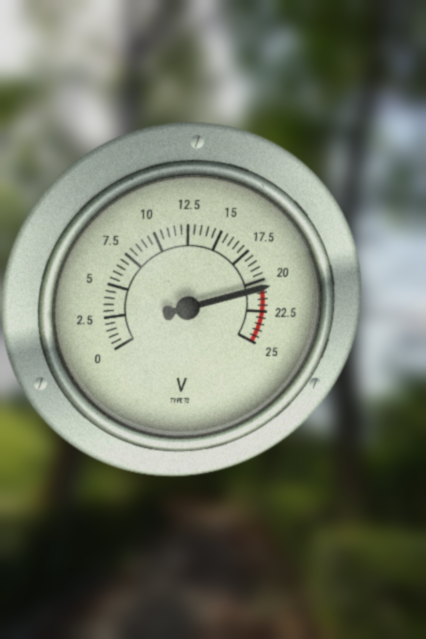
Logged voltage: 20.5,V
